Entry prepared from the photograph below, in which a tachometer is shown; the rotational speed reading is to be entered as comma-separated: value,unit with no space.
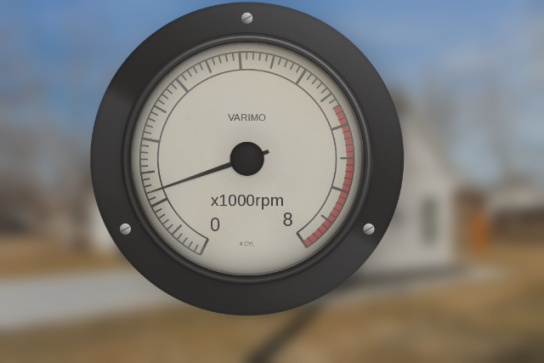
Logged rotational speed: 1200,rpm
